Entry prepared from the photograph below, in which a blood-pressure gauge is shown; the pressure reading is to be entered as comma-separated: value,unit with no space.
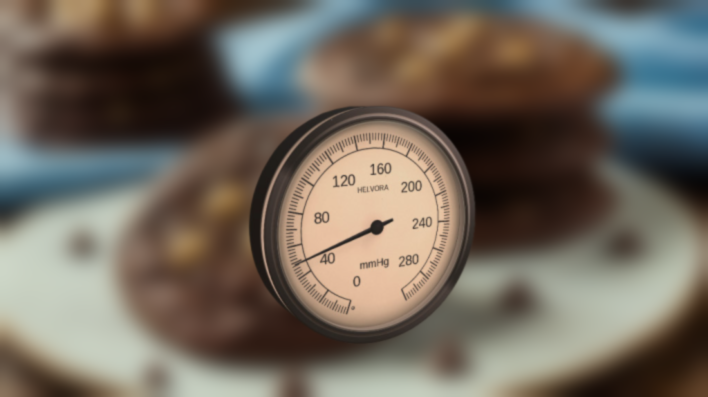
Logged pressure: 50,mmHg
